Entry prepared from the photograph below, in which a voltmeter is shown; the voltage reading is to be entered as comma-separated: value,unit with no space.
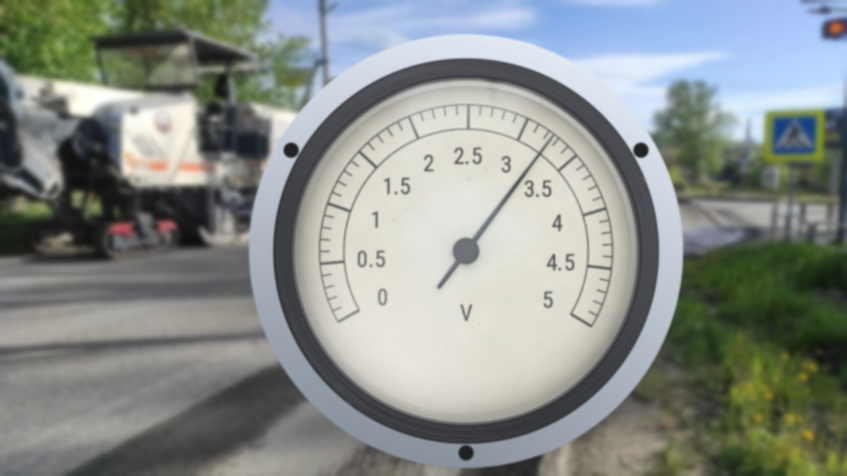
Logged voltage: 3.25,V
